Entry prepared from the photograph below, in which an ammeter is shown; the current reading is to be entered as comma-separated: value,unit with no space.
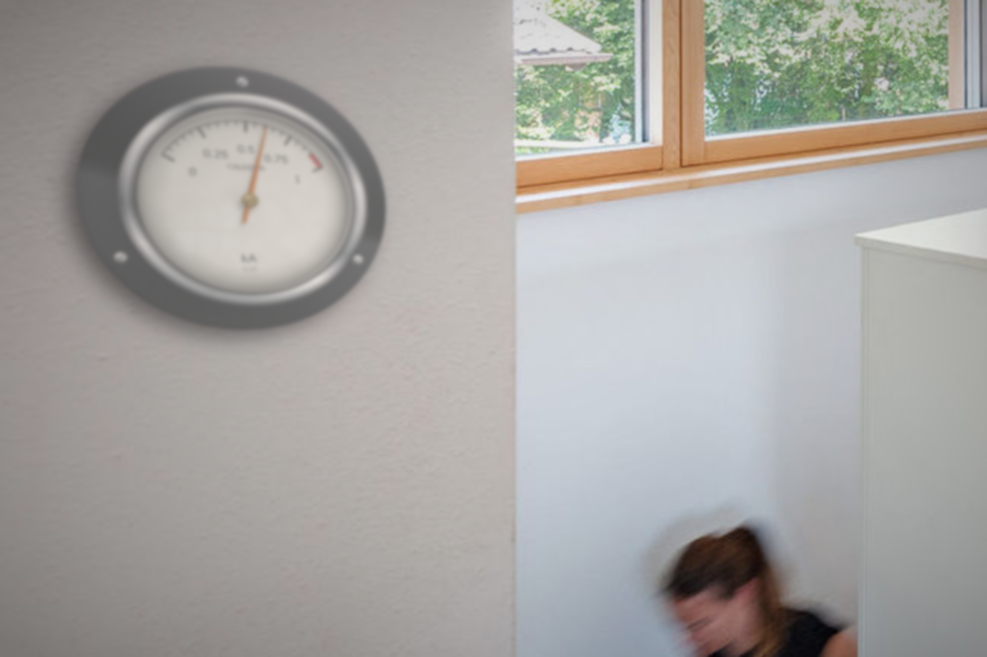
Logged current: 0.6,kA
